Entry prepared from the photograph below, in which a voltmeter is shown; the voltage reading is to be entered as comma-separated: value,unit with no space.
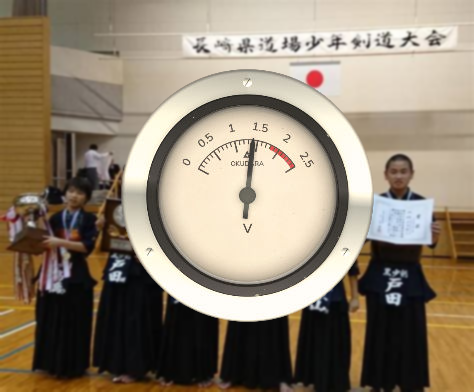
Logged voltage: 1.4,V
